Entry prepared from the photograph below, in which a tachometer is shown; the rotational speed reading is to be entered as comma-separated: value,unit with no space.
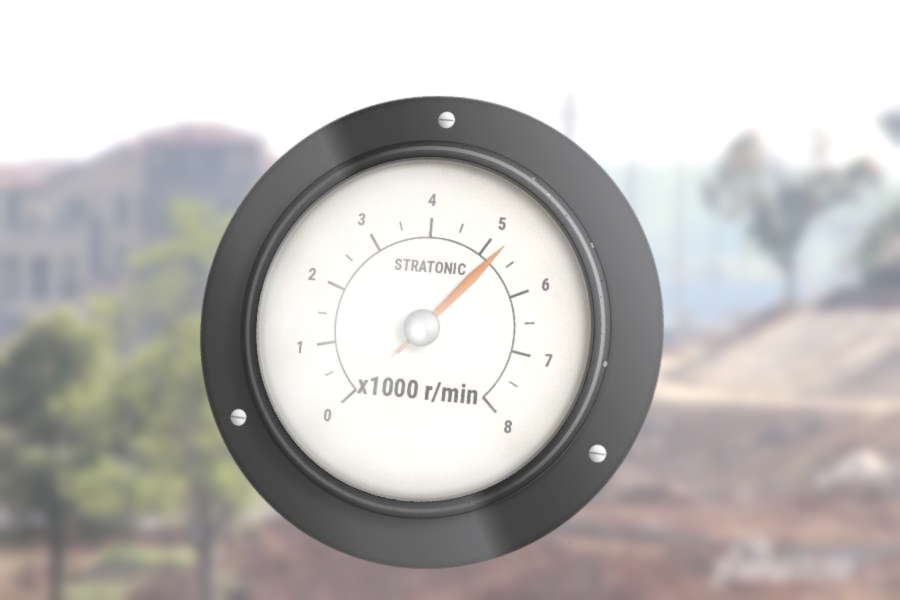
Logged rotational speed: 5250,rpm
